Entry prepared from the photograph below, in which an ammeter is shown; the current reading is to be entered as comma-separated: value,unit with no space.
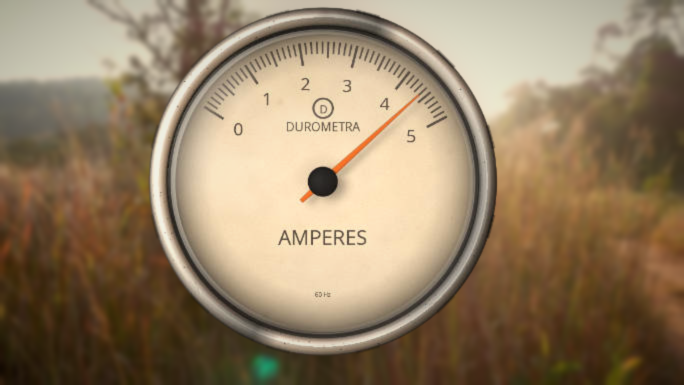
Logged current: 4.4,A
